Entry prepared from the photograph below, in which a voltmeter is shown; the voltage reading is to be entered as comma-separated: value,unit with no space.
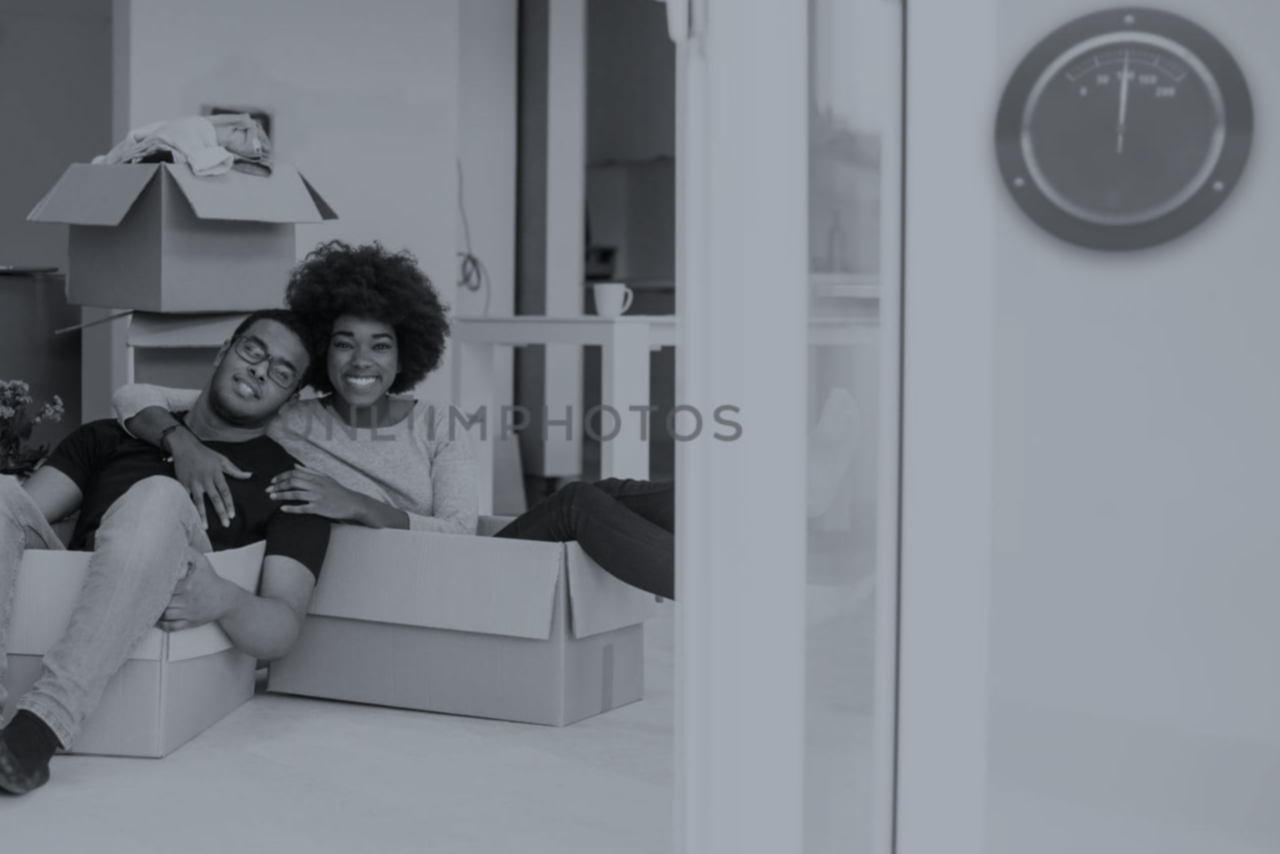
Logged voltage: 100,V
